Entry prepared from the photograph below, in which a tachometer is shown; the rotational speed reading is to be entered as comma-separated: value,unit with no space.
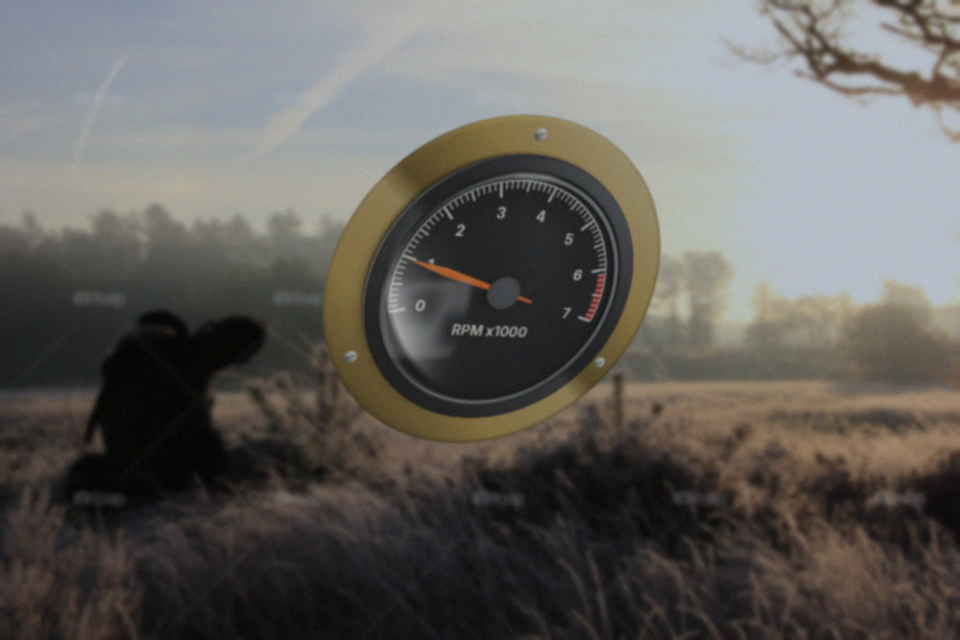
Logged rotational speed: 1000,rpm
